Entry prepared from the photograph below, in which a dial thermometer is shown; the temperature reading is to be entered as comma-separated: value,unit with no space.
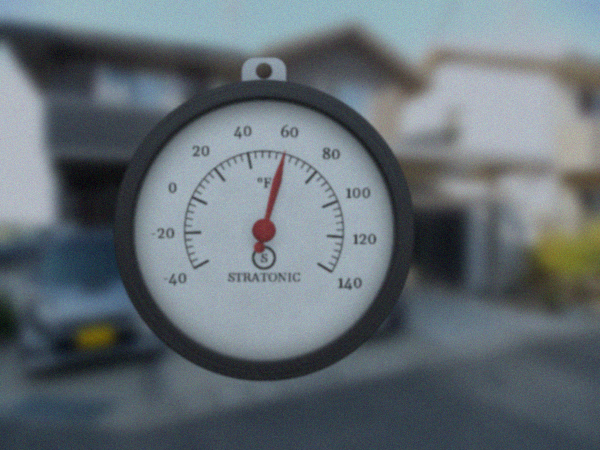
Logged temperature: 60,°F
